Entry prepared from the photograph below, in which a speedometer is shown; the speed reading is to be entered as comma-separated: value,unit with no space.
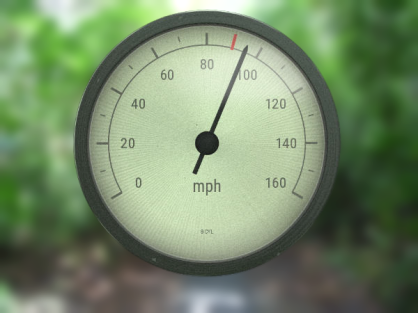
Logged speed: 95,mph
